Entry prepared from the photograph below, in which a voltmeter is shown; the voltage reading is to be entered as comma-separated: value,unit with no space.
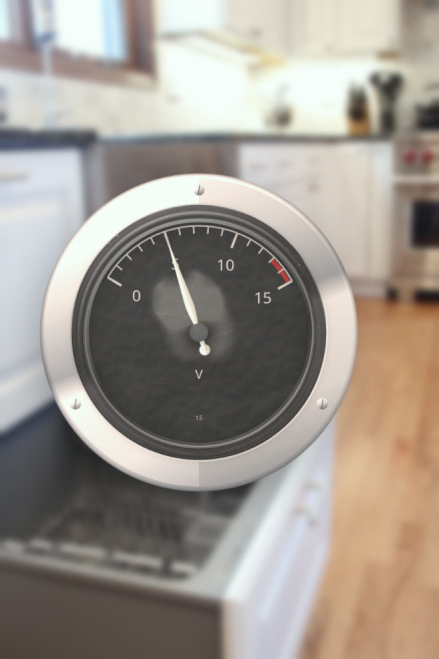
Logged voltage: 5,V
